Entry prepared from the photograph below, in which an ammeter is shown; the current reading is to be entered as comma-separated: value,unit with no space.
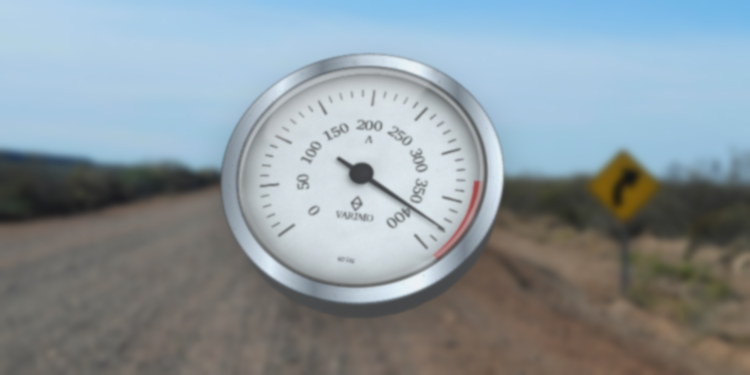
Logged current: 380,A
